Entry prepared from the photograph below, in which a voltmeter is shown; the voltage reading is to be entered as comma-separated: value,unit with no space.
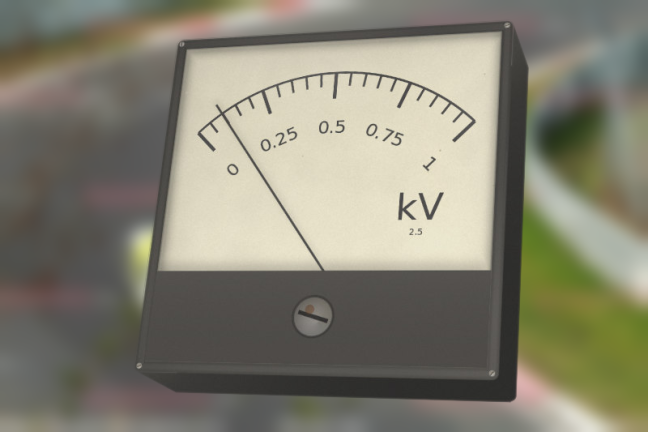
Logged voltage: 0.1,kV
